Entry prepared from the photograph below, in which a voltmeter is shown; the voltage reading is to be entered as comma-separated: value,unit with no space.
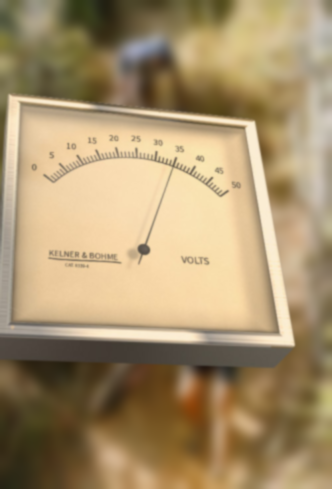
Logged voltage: 35,V
